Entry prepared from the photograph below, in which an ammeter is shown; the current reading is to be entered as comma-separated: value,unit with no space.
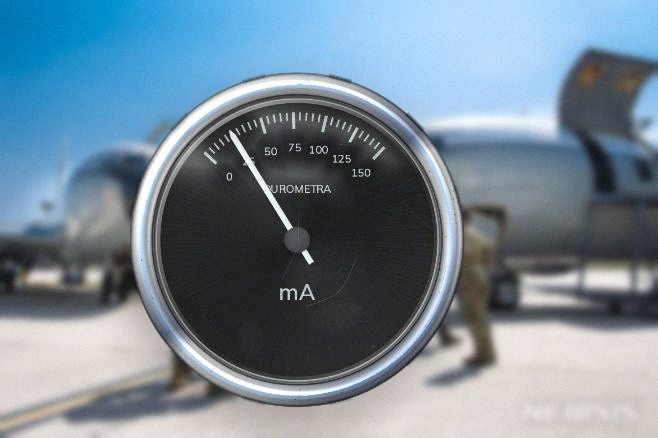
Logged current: 25,mA
